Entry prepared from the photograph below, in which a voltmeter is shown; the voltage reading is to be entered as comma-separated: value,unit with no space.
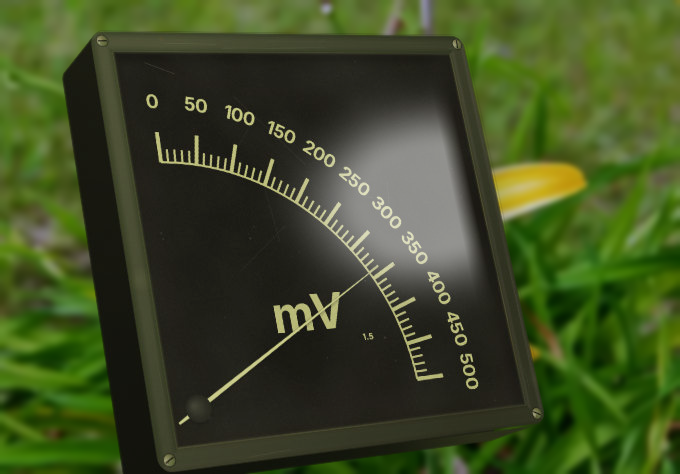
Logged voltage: 340,mV
